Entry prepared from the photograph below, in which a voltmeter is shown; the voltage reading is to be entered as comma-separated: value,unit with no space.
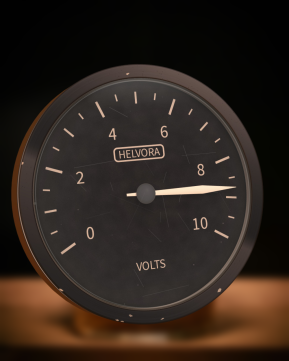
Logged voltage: 8.75,V
